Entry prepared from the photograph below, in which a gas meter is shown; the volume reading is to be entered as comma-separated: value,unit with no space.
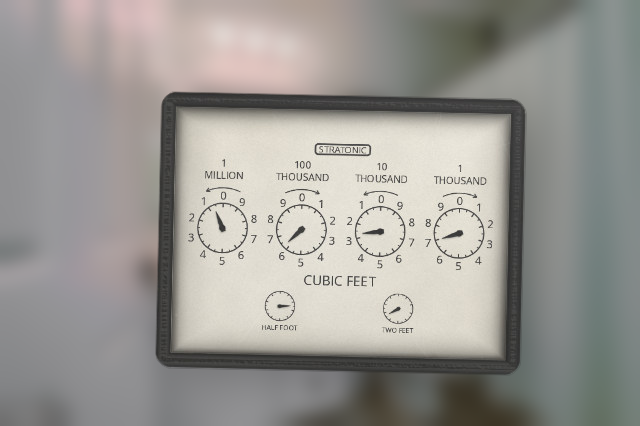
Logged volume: 62700,ft³
